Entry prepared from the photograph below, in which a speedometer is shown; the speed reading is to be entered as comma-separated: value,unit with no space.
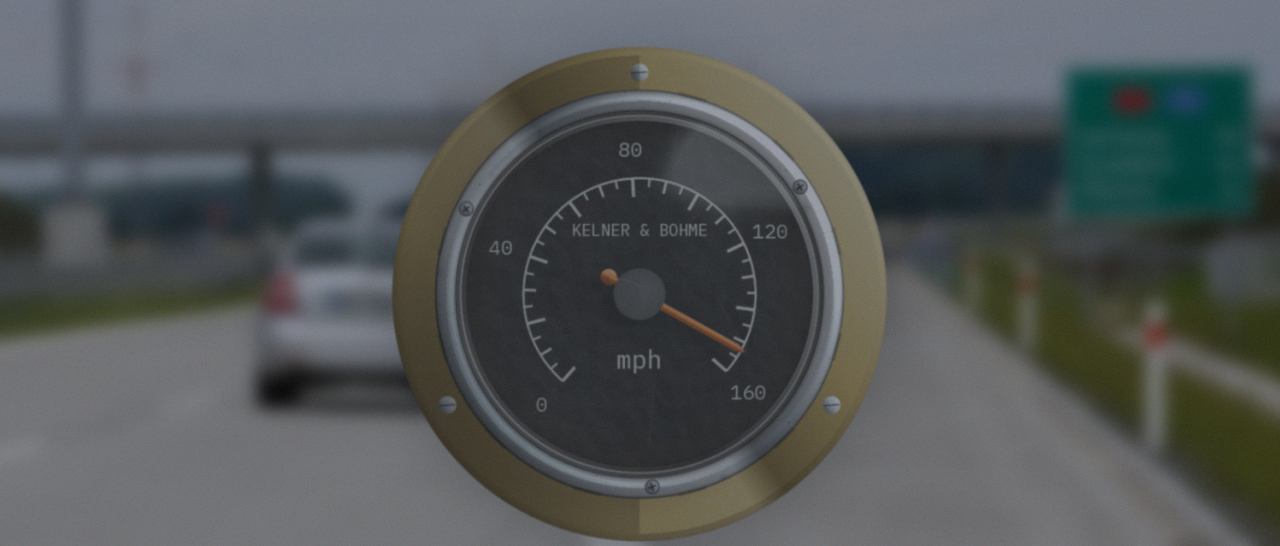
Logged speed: 152.5,mph
